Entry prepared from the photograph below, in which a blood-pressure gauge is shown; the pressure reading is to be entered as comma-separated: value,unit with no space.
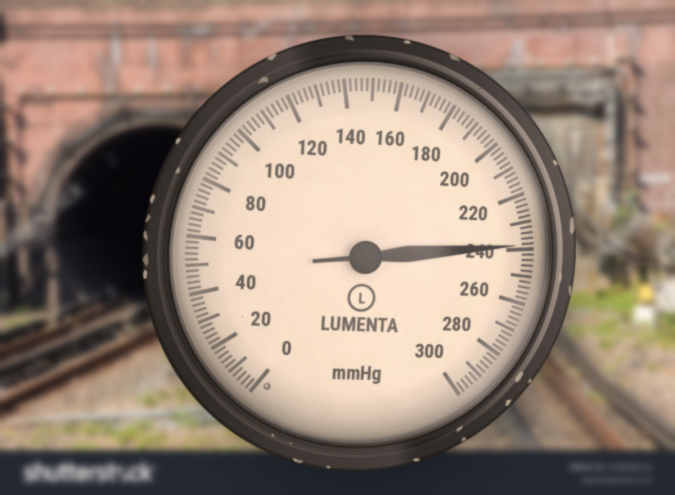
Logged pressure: 238,mmHg
